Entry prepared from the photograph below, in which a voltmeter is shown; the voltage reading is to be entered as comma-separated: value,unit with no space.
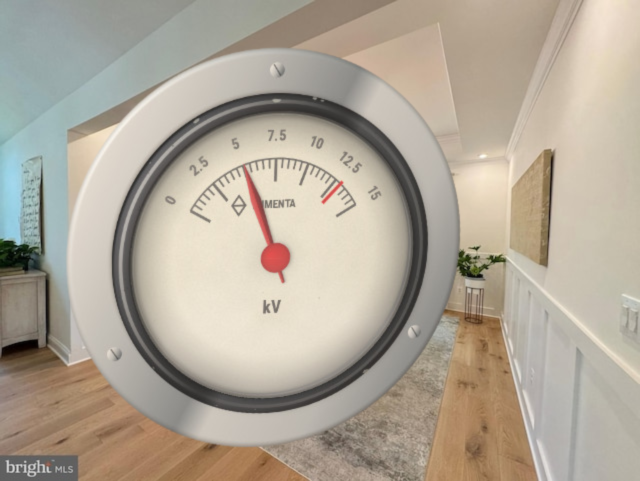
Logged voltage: 5,kV
